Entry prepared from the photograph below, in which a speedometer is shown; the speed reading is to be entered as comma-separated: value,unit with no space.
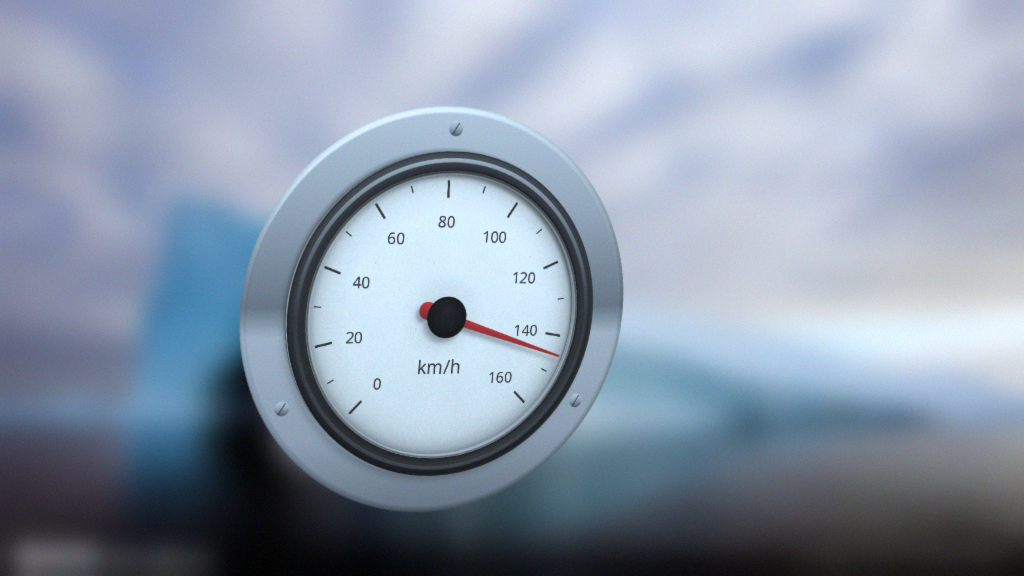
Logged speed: 145,km/h
